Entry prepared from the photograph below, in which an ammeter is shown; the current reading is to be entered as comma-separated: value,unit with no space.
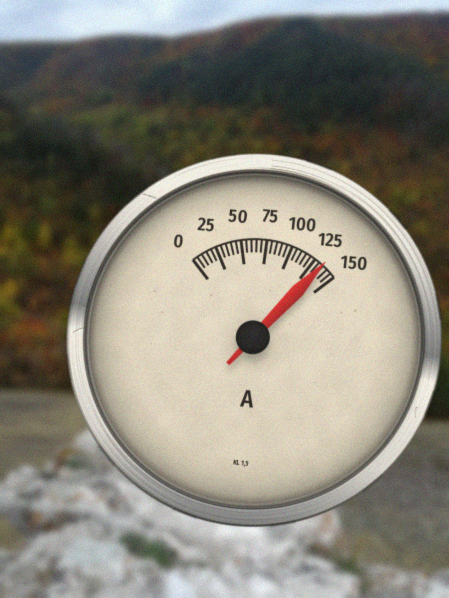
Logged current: 135,A
